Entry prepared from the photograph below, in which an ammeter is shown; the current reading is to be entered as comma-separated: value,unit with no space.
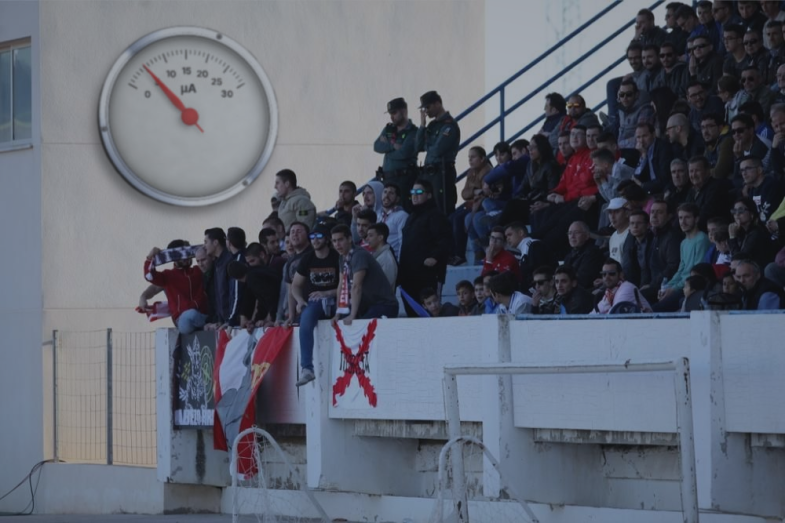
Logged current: 5,µA
